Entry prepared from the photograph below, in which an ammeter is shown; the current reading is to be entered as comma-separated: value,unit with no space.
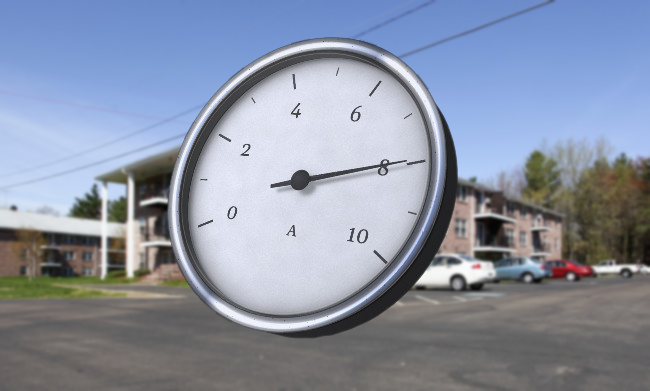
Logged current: 8,A
